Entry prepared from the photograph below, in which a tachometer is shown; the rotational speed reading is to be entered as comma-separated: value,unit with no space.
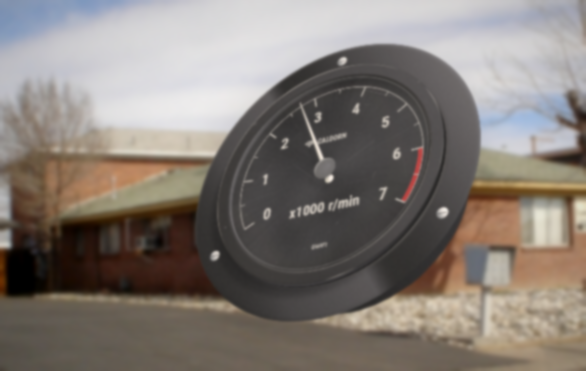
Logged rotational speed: 2750,rpm
